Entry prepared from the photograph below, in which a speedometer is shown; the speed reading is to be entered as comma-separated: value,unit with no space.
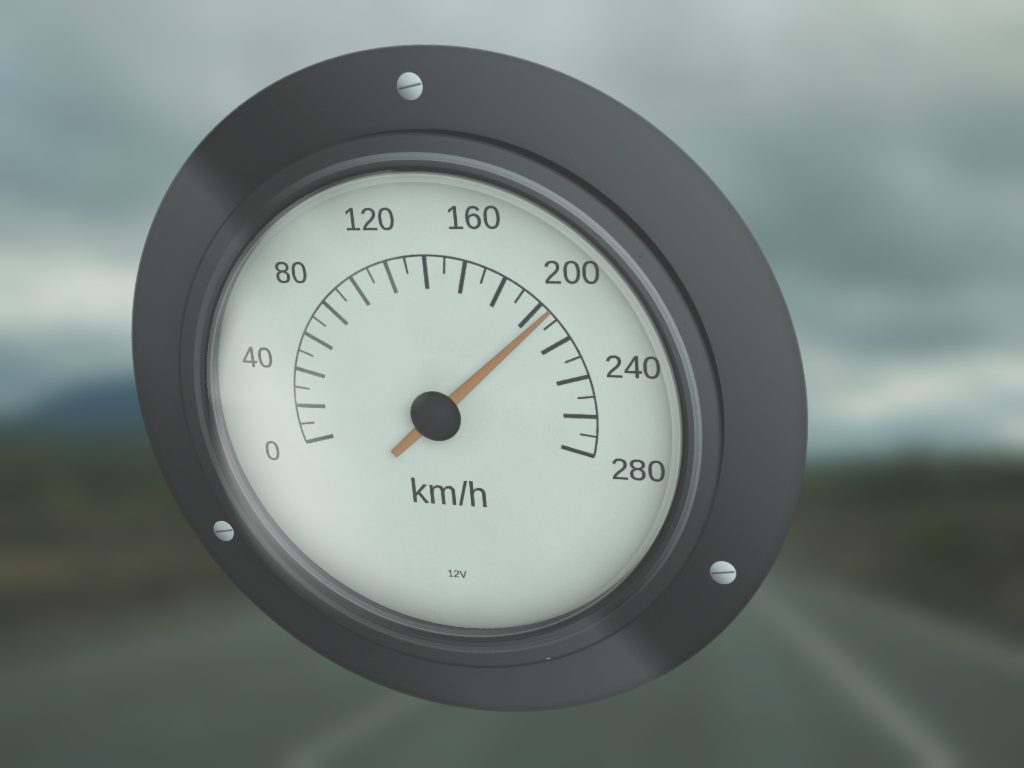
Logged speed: 205,km/h
